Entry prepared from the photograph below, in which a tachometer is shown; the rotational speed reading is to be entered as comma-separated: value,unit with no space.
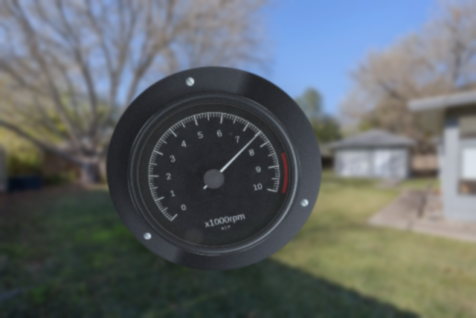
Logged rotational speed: 7500,rpm
